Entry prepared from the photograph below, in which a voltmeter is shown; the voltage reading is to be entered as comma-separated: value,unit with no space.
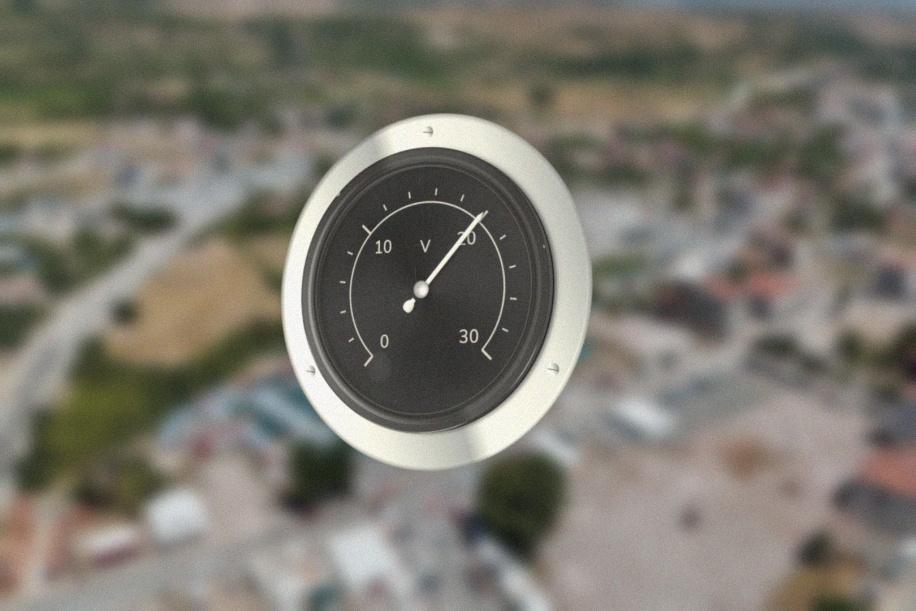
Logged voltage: 20,V
